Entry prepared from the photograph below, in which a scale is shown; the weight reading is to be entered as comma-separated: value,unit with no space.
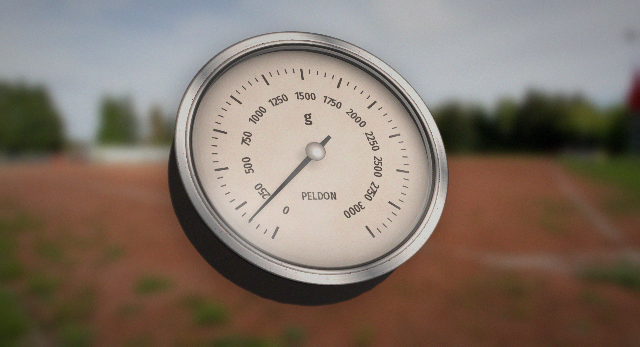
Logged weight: 150,g
